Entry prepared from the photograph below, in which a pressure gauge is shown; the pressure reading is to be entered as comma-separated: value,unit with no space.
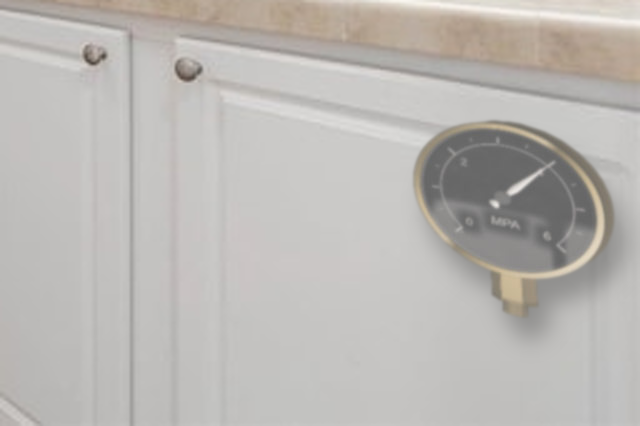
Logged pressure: 4,MPa
